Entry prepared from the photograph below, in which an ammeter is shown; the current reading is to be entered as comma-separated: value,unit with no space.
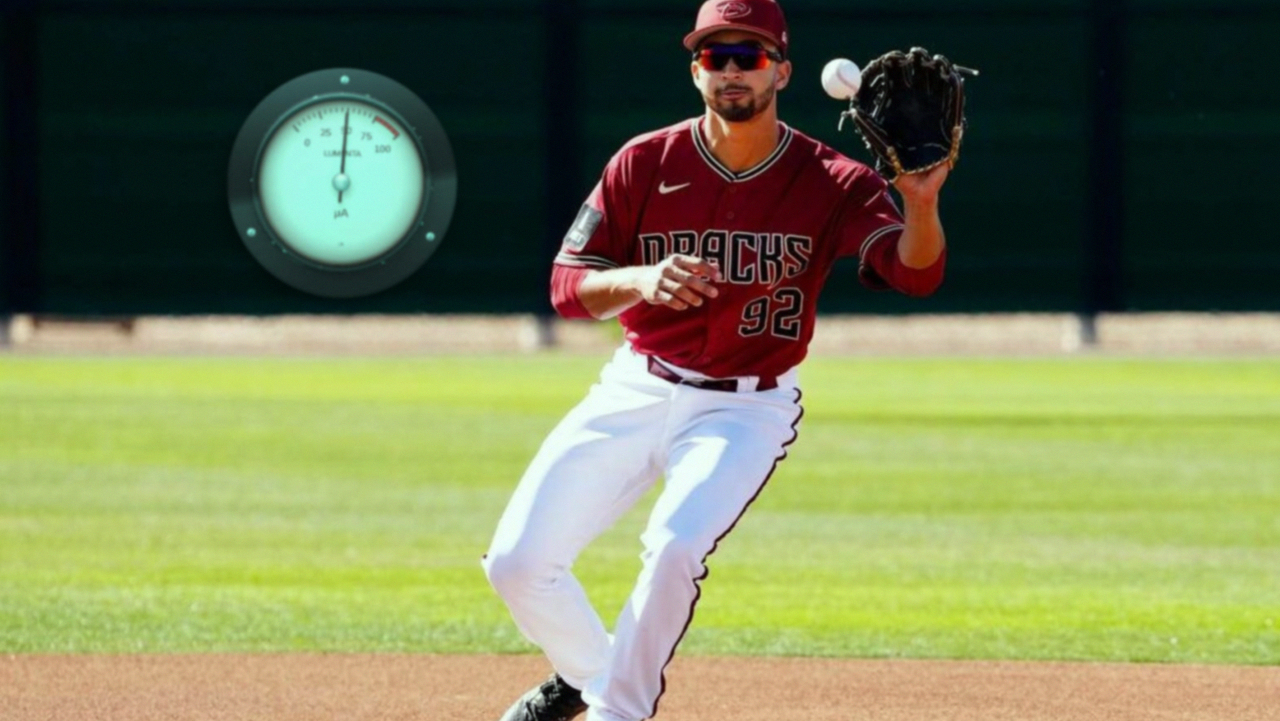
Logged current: 50,µA
